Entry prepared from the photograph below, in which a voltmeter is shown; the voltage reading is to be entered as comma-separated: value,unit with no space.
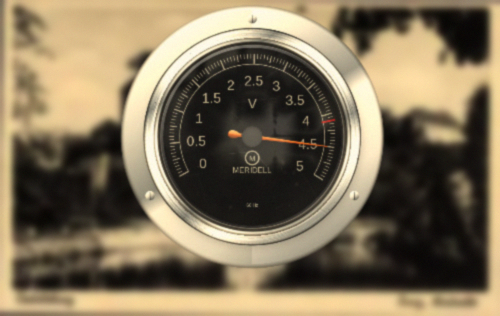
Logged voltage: 4.5,V
